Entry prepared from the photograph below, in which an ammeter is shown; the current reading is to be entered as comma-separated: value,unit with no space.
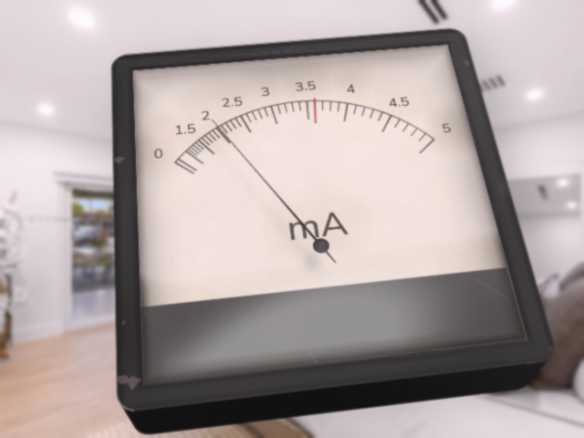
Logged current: 2,mA
